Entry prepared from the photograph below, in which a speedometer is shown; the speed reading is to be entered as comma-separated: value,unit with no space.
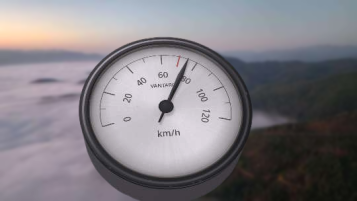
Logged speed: 75,km/h
